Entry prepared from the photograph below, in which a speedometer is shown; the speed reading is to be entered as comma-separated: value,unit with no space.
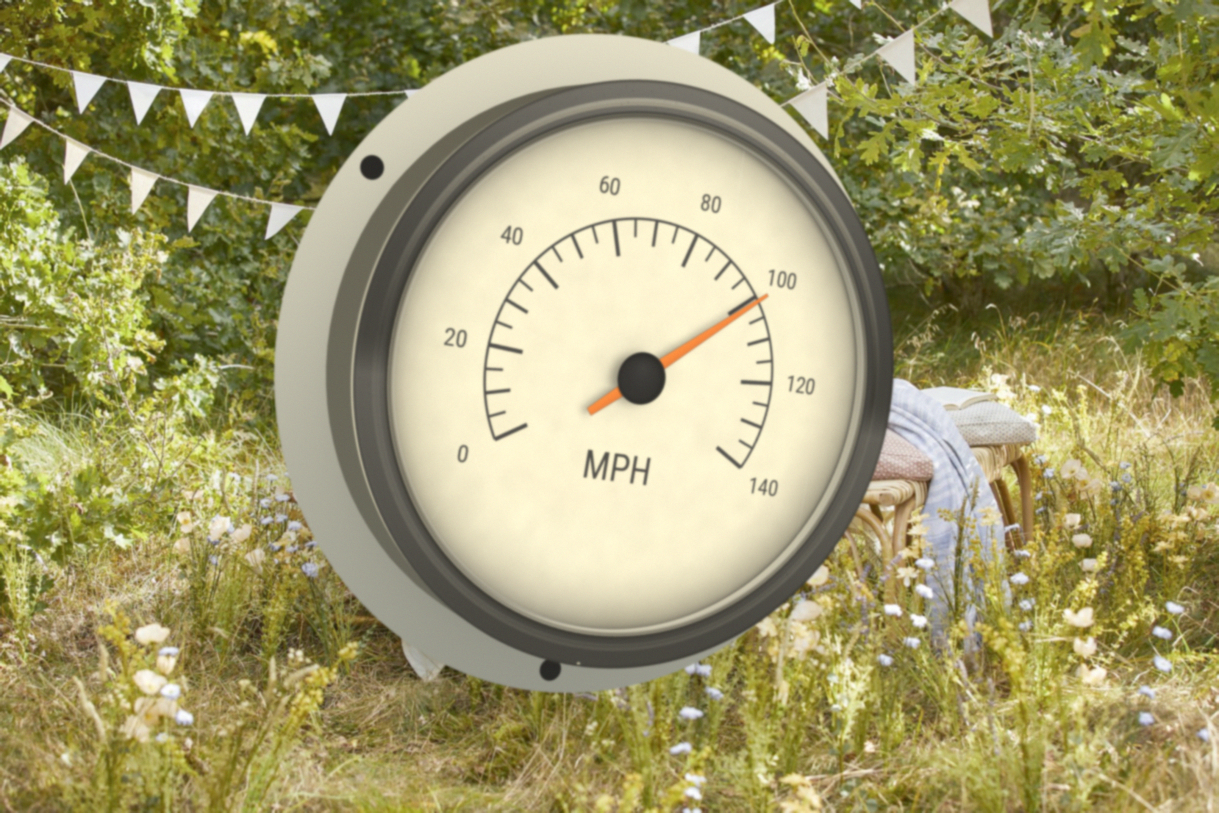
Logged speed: 100,mph
